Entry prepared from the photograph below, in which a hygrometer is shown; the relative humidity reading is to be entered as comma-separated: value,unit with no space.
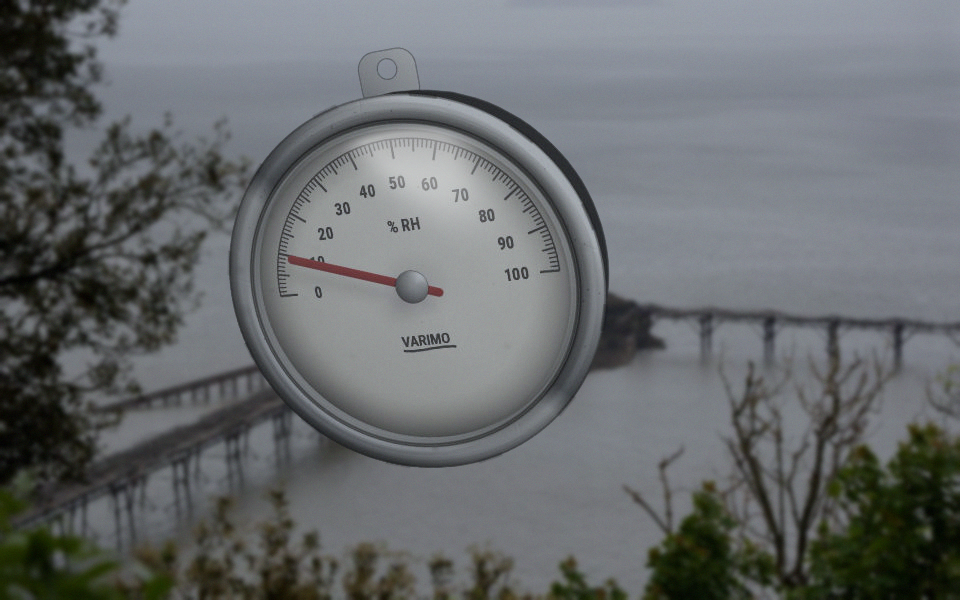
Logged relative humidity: 10,%
